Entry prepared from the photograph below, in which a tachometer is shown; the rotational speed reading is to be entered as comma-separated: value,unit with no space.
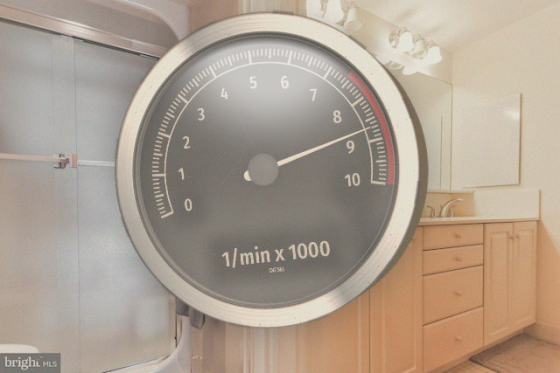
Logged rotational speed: 8700,rpm
